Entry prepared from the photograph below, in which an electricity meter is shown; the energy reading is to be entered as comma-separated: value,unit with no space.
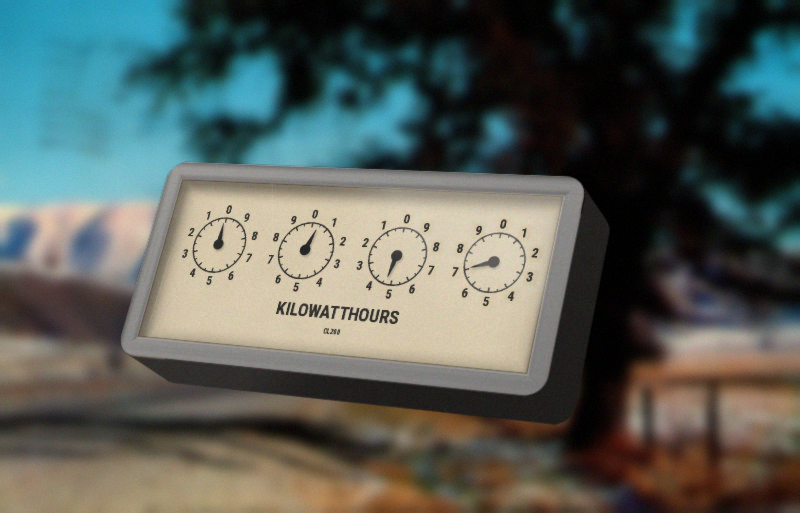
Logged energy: 47,kWh
